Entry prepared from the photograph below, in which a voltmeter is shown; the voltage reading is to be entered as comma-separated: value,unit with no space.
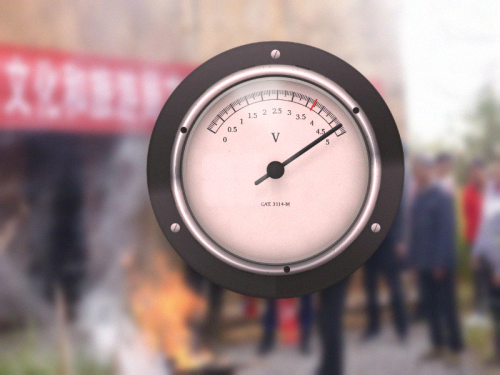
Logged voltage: 4.75,V
